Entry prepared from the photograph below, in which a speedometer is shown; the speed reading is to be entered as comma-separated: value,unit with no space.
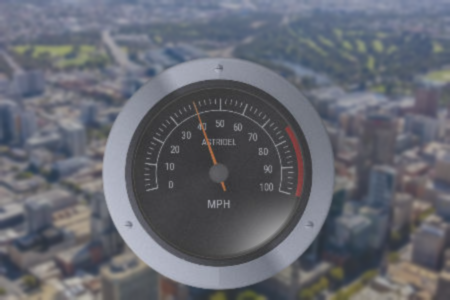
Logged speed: 40,mph
